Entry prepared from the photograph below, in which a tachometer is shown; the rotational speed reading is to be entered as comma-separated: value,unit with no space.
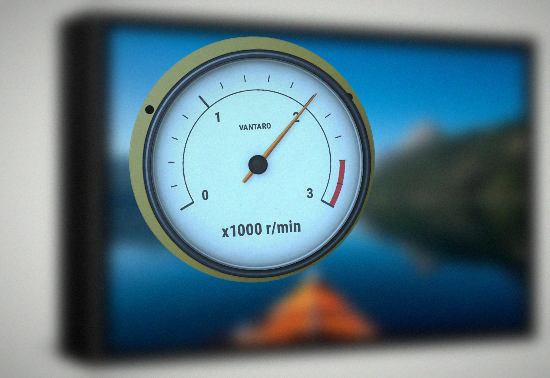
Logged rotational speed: 2000,rpm
